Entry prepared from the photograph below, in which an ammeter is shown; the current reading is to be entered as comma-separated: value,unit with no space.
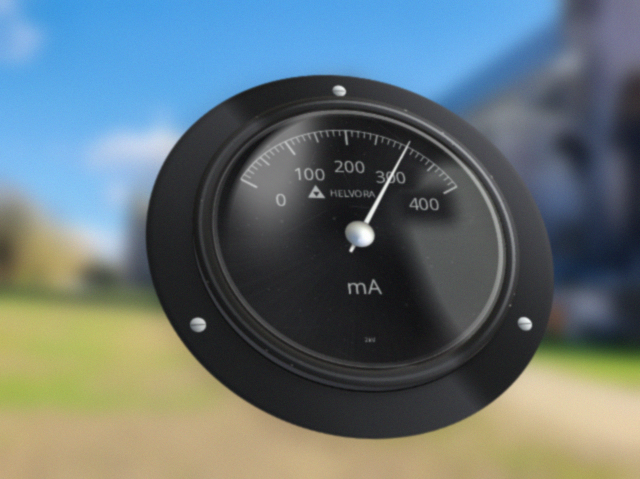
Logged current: 300,mA
